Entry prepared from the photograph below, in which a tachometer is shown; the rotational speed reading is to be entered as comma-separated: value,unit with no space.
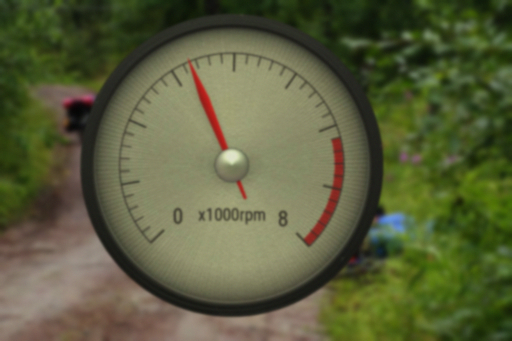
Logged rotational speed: 3300,rpm
